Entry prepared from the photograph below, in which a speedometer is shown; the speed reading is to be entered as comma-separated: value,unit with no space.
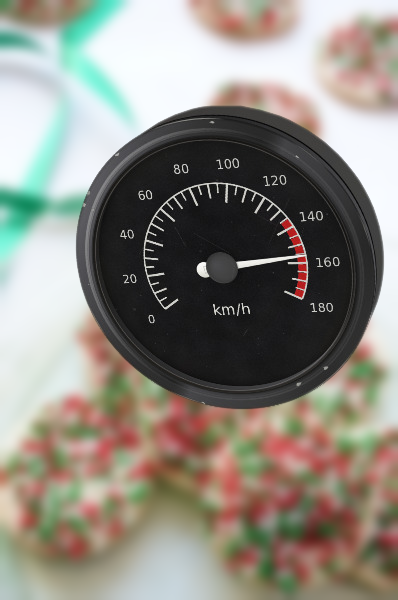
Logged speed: 155,km/h
